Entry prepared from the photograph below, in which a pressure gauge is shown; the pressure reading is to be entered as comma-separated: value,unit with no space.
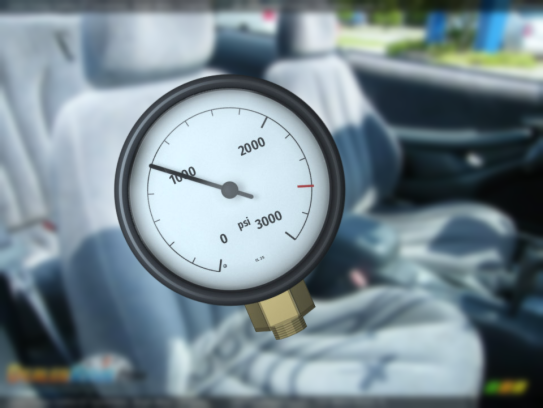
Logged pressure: 1000,psi
